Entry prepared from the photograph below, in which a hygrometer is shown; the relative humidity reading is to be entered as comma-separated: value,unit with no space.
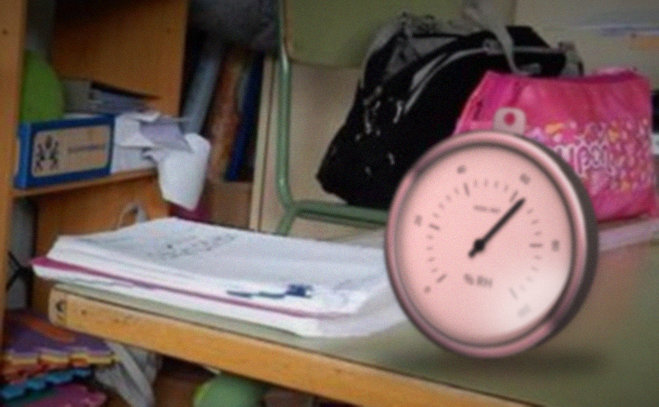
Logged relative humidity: 64,%
